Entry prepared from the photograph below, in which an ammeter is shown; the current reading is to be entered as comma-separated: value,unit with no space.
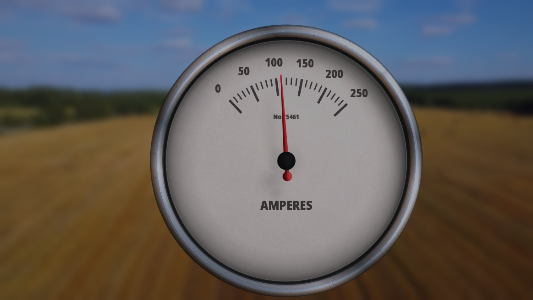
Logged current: 110,A
